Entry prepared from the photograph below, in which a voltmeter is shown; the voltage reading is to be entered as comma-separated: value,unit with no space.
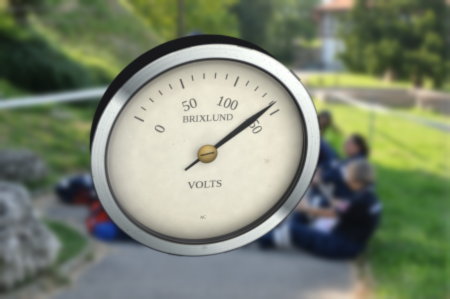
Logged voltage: 140,V
